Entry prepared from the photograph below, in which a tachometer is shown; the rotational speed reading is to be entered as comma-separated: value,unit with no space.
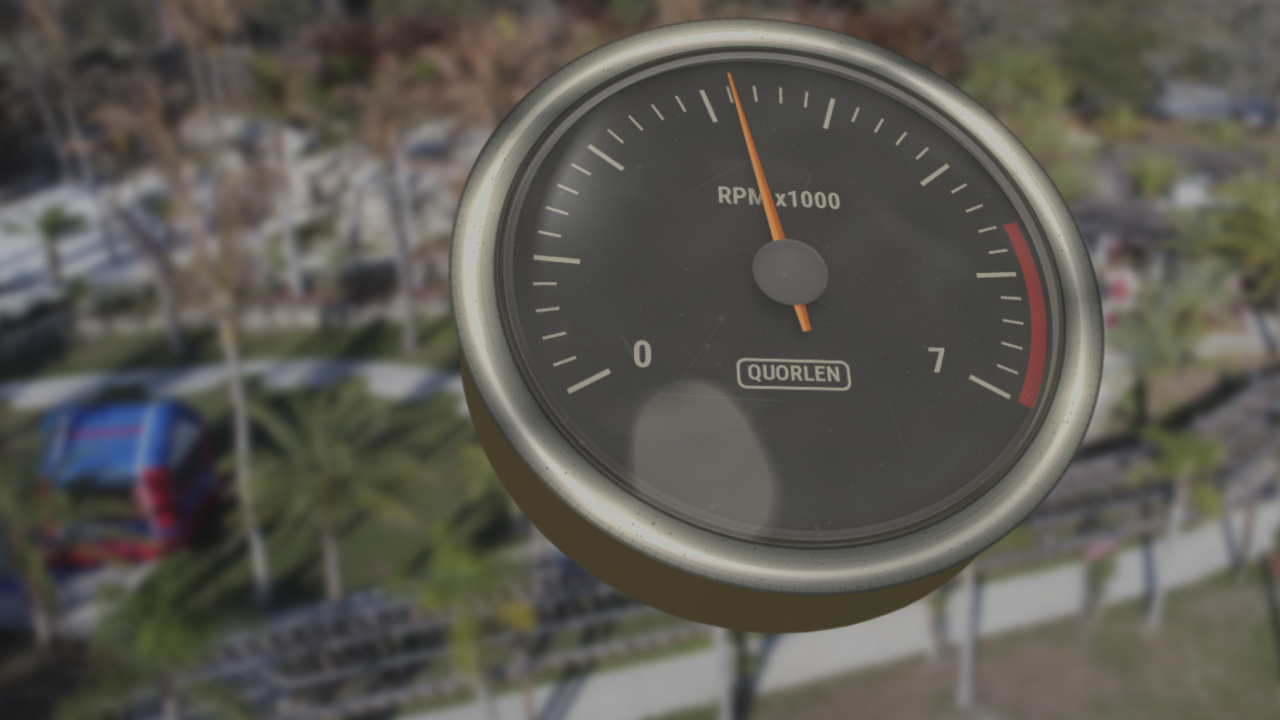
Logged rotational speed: 3200,rpm
